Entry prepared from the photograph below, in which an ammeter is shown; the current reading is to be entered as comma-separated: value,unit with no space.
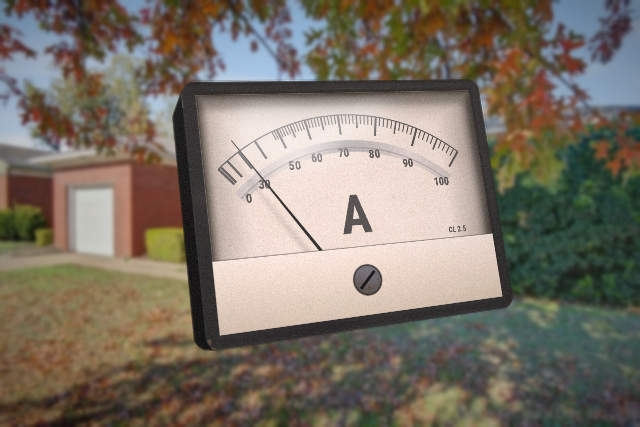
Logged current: 30,A
